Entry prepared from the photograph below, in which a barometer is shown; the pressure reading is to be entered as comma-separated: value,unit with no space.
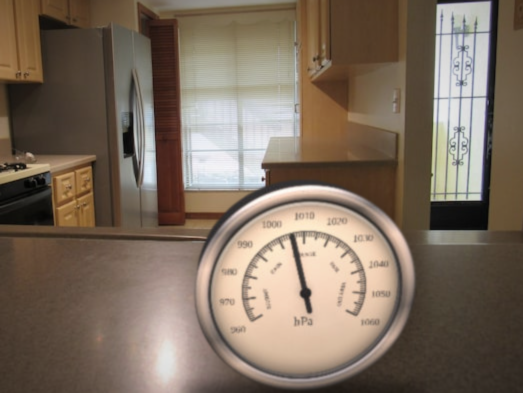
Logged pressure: 1005,hPa
